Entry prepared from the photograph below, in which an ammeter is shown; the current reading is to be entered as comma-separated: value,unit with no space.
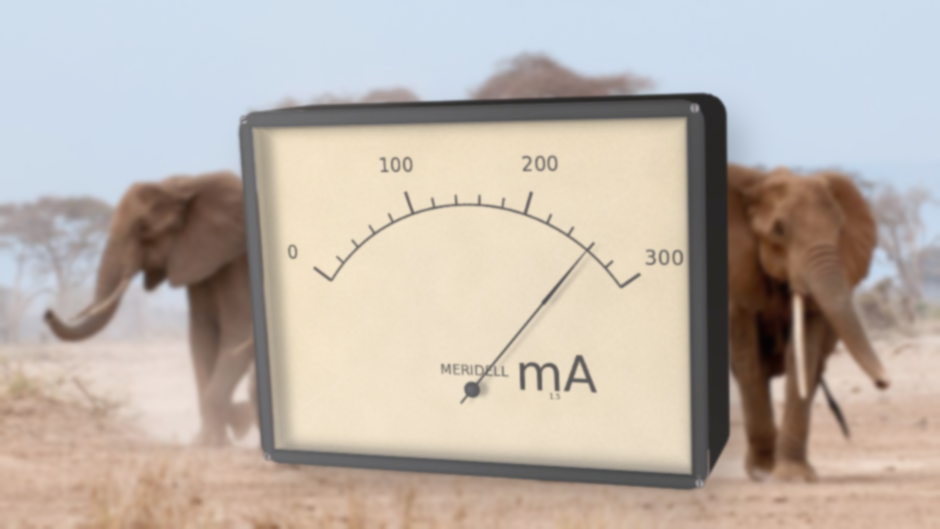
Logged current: 260,mA
